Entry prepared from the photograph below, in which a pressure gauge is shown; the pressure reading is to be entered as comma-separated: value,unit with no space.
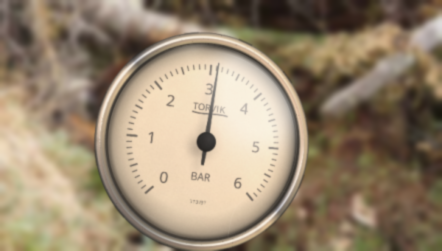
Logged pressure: 3.1,bar
